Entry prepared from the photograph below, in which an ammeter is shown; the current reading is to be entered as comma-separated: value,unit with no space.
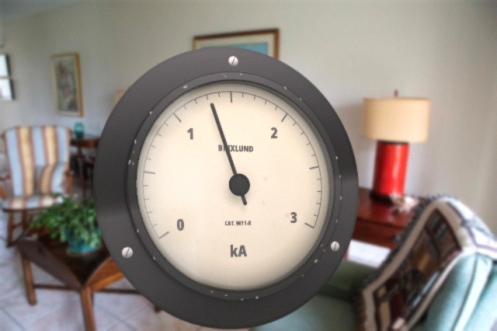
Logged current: 1.3,kA
